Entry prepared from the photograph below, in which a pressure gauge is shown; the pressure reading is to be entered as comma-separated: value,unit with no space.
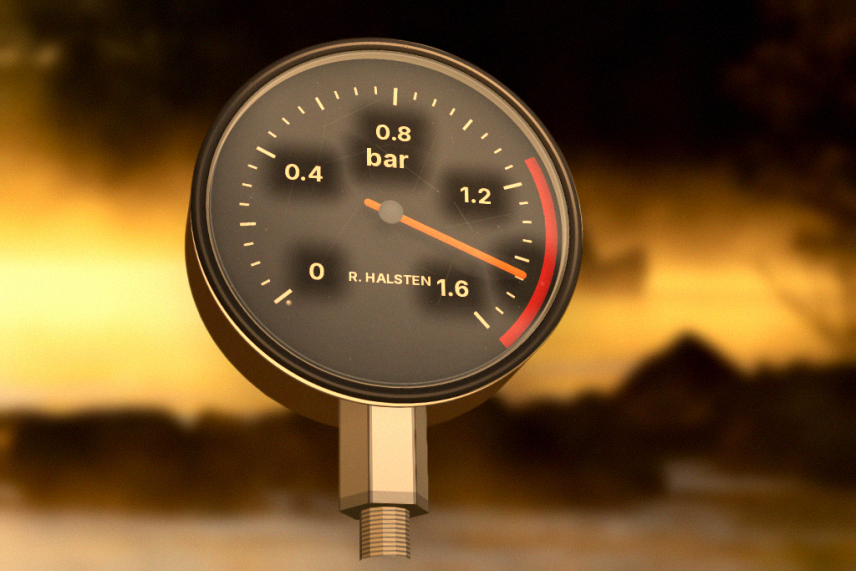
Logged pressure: 1.45,bar
